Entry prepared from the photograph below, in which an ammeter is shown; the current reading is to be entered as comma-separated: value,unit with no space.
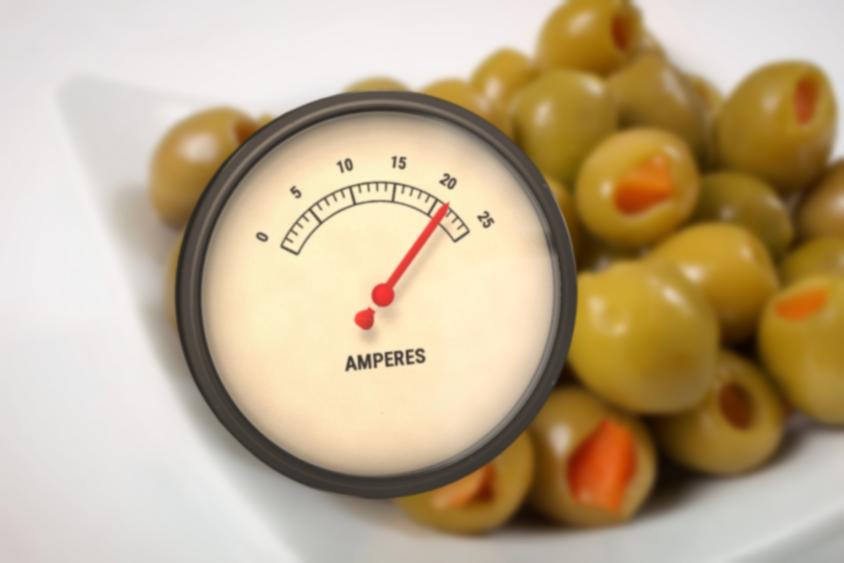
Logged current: 21,A
